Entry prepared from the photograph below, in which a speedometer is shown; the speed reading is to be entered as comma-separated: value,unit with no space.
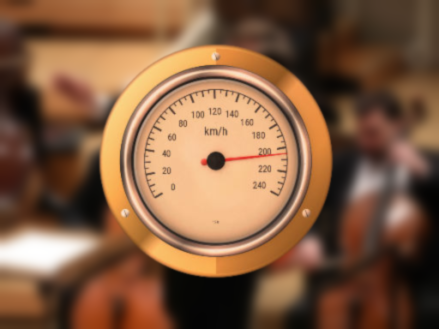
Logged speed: 205,km/h
